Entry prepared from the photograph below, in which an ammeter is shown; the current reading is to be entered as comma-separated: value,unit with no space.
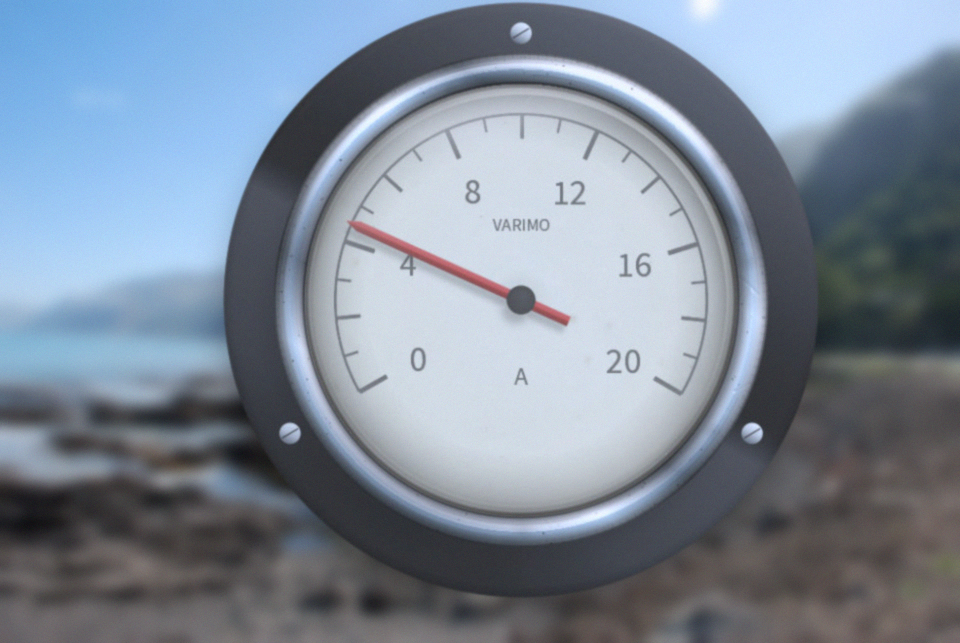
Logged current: 4.5,A
